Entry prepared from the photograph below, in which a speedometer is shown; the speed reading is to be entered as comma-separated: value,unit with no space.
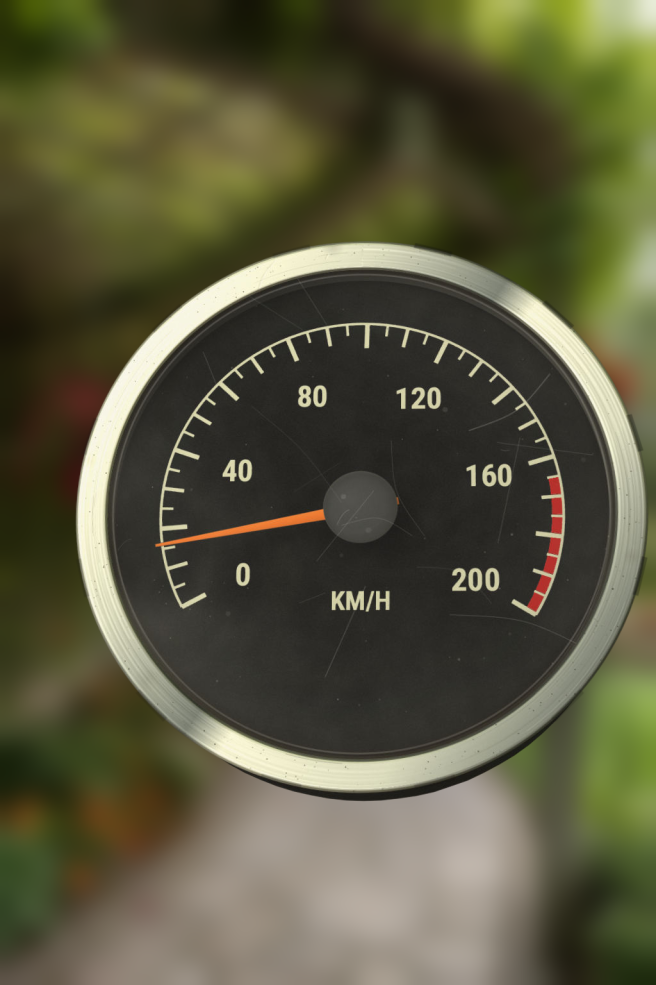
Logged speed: 15,km/h
